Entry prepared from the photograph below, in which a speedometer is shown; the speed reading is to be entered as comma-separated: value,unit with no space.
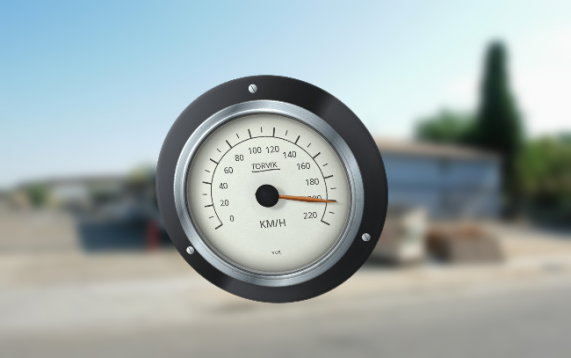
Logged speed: 200,km/h
